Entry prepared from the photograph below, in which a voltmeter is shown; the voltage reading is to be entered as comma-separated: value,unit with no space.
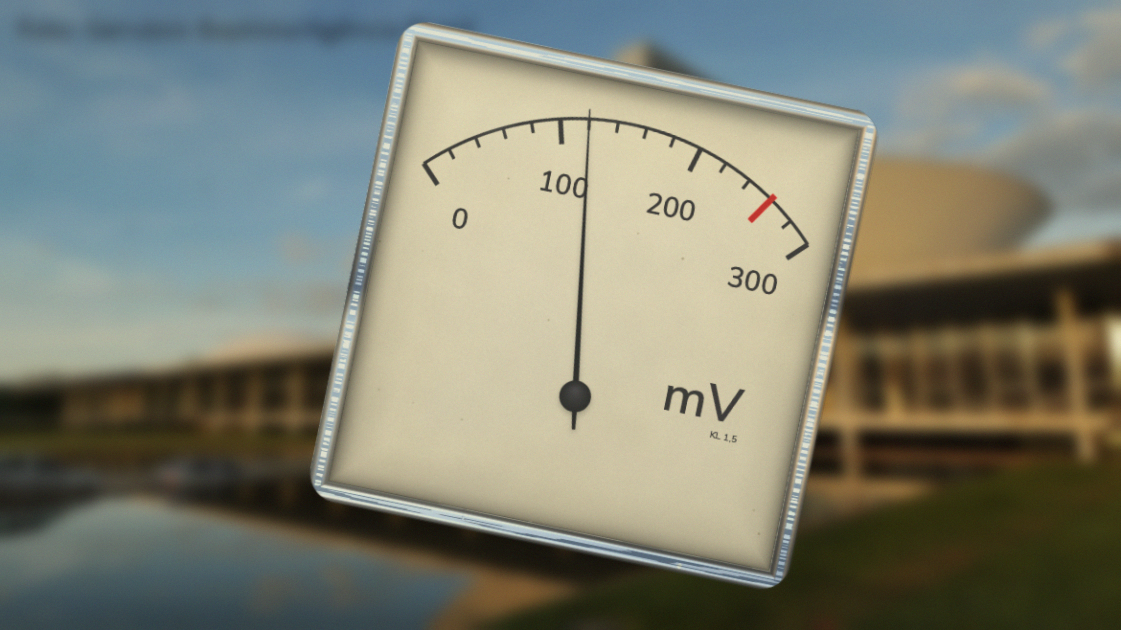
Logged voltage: 120,mV
